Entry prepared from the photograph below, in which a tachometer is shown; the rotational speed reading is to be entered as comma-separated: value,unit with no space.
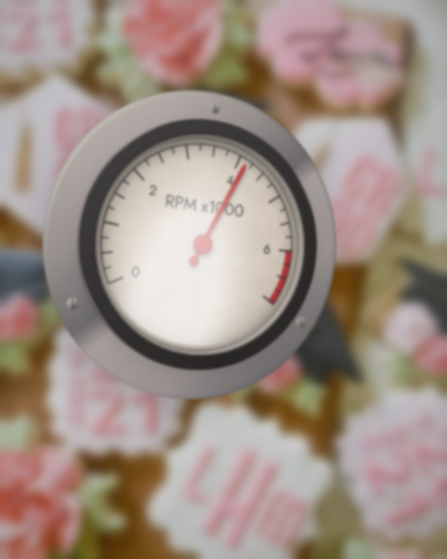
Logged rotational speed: 4125,rpm
